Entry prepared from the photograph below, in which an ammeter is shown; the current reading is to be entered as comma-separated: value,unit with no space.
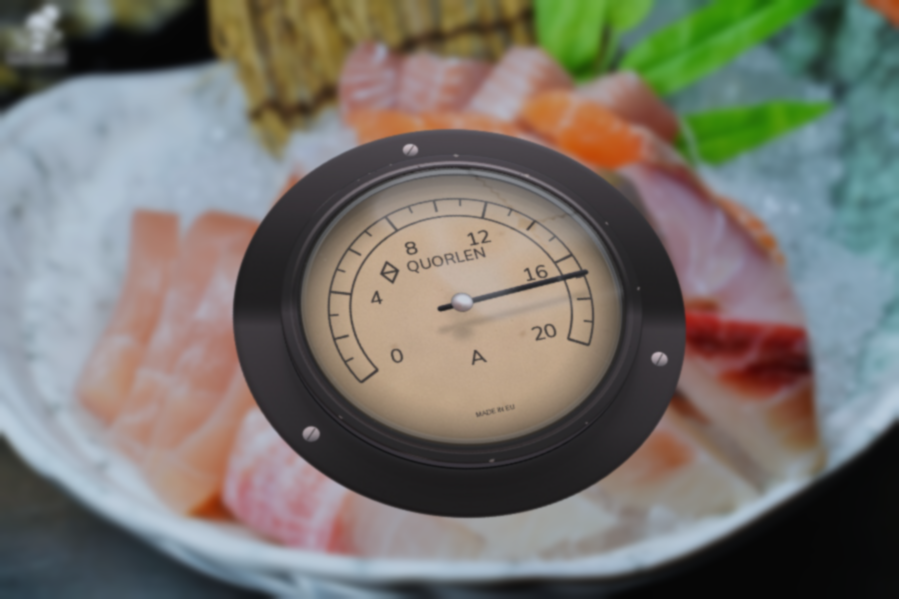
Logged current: 17,A
